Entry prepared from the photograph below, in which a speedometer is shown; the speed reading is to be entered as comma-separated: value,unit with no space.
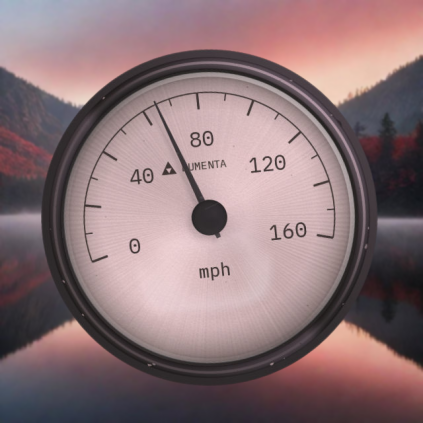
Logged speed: 65,mph
